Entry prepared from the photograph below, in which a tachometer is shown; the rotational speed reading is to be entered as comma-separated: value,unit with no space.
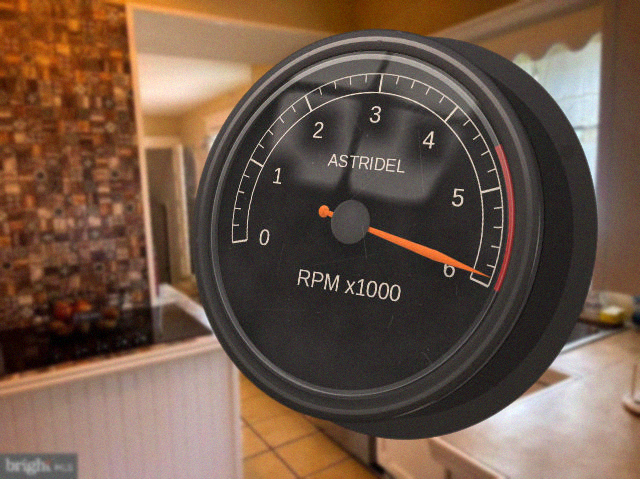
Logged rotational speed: 5900,rpm
